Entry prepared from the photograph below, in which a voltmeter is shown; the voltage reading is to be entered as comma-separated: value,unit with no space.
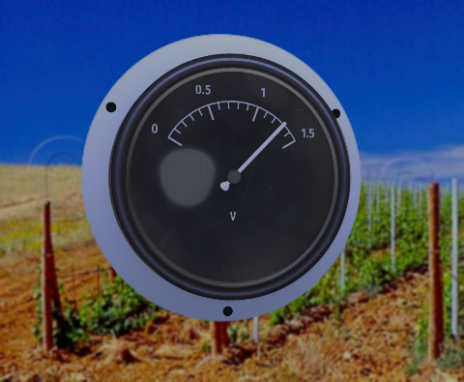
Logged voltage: 1.3,V
